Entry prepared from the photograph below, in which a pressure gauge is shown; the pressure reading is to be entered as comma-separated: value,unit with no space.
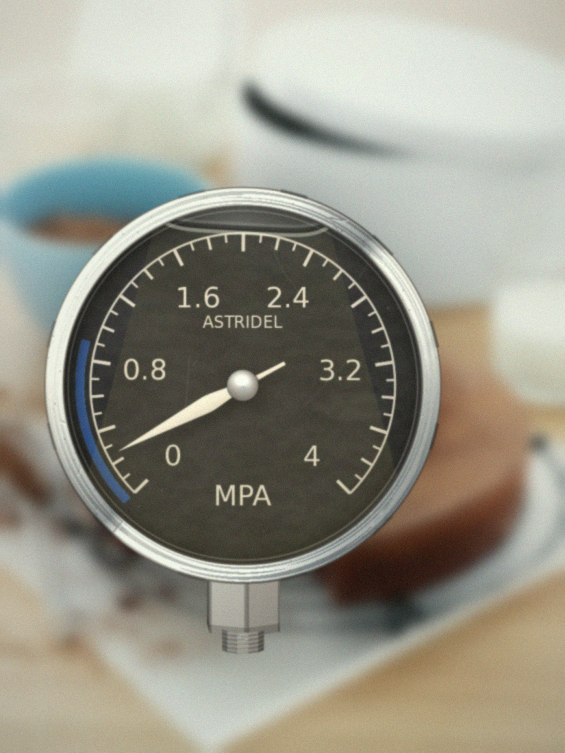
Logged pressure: 0.25,MPa
